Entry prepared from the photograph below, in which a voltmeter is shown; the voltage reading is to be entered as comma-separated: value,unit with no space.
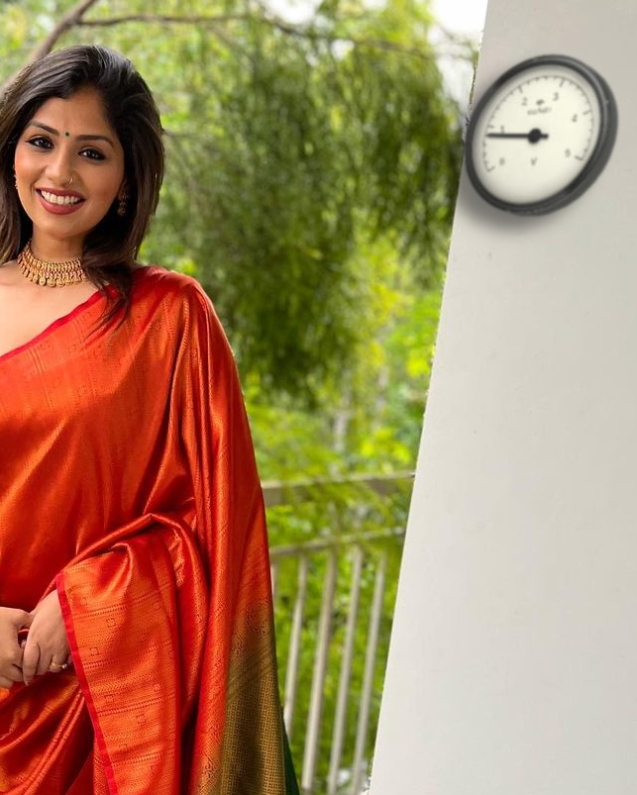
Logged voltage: 0.8,V
